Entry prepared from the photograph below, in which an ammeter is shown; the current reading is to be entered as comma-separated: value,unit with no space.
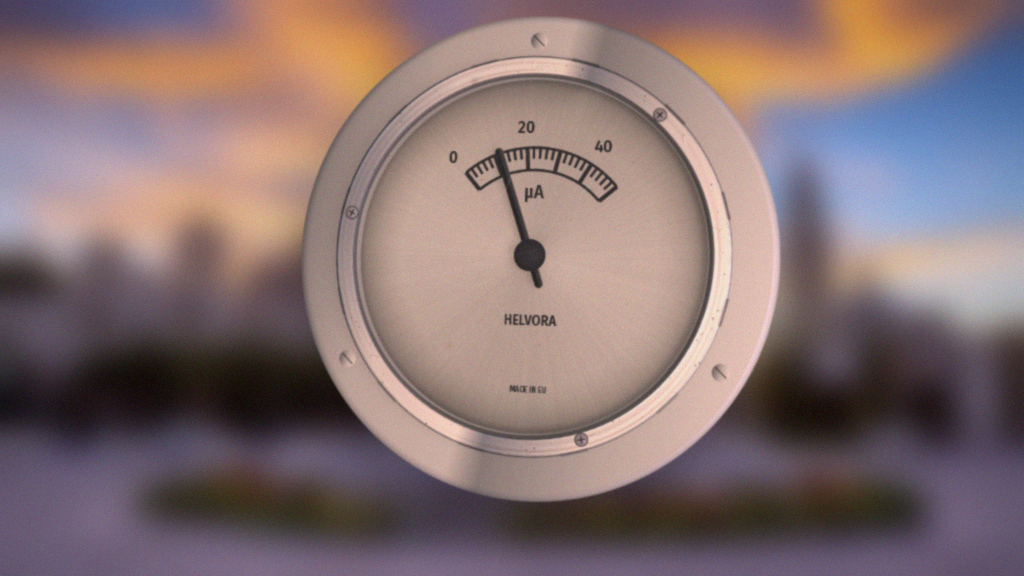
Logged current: 12,µA
